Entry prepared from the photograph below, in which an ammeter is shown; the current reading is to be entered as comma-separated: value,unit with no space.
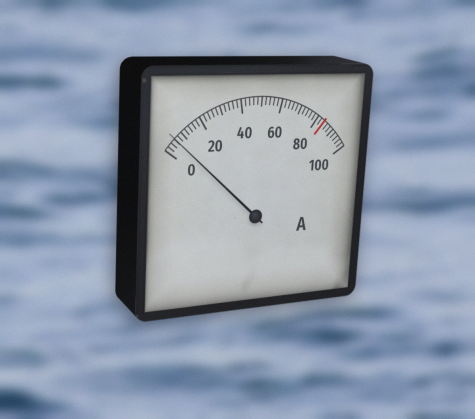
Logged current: 6,A
